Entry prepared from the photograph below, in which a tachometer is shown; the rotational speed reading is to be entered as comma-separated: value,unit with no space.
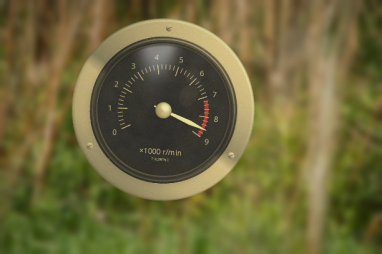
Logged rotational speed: 8600,rpm
